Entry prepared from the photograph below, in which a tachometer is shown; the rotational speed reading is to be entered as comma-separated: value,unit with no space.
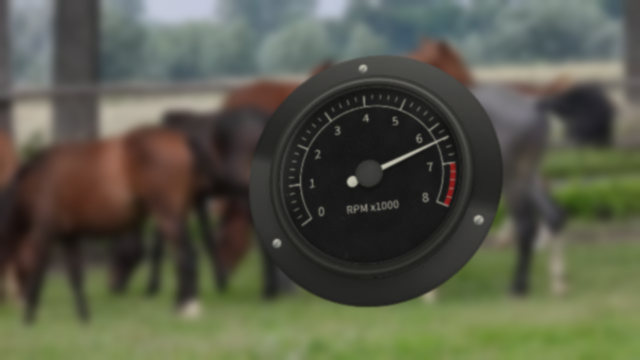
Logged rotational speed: 6400,rpm
